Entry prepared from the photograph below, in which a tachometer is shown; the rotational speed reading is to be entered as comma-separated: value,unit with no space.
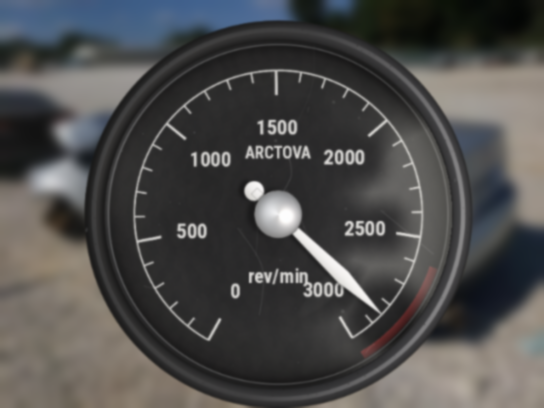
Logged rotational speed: 2850,rpm
